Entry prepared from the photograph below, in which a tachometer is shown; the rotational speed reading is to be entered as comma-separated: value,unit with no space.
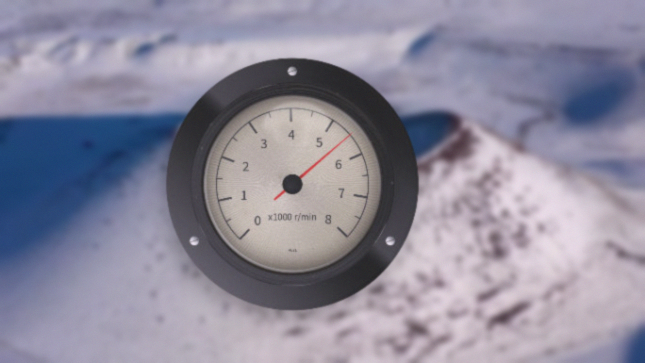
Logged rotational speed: 5500,rpm
